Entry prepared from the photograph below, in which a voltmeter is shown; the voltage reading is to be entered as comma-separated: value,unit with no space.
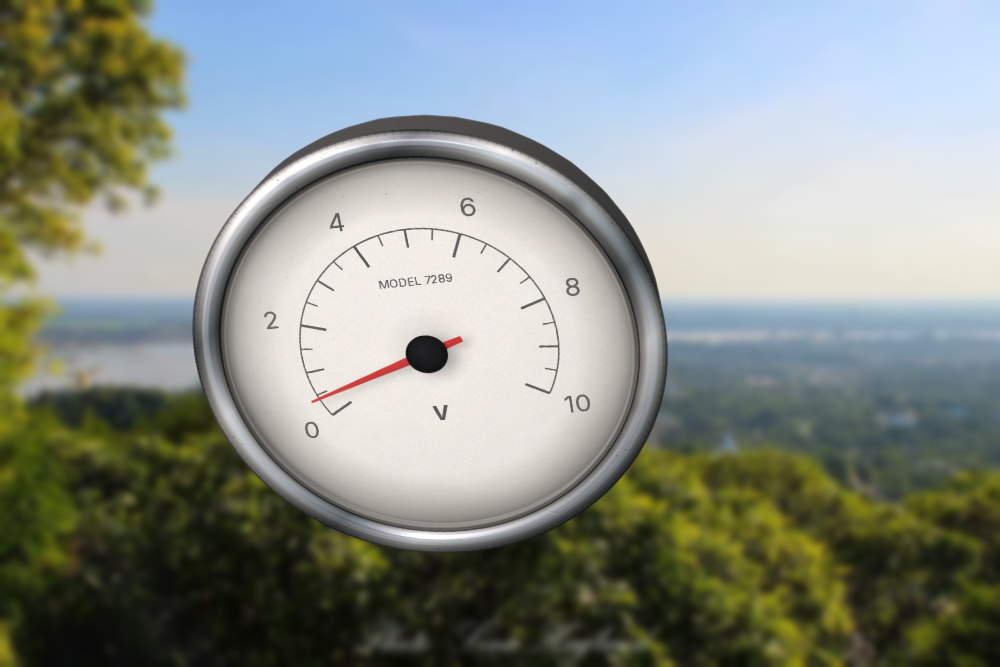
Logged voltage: 0.5,V
